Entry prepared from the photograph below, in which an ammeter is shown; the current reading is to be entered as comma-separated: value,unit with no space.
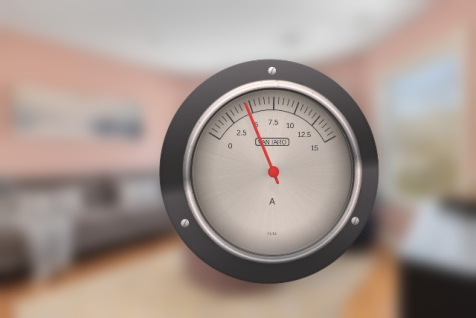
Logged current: 4.5,A
